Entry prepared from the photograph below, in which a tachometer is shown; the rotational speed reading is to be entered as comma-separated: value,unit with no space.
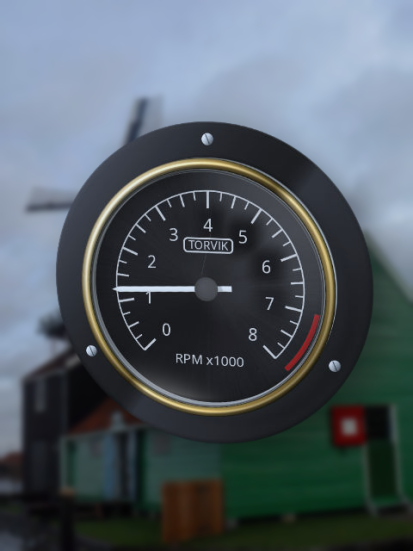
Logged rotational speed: 1250,rpm
